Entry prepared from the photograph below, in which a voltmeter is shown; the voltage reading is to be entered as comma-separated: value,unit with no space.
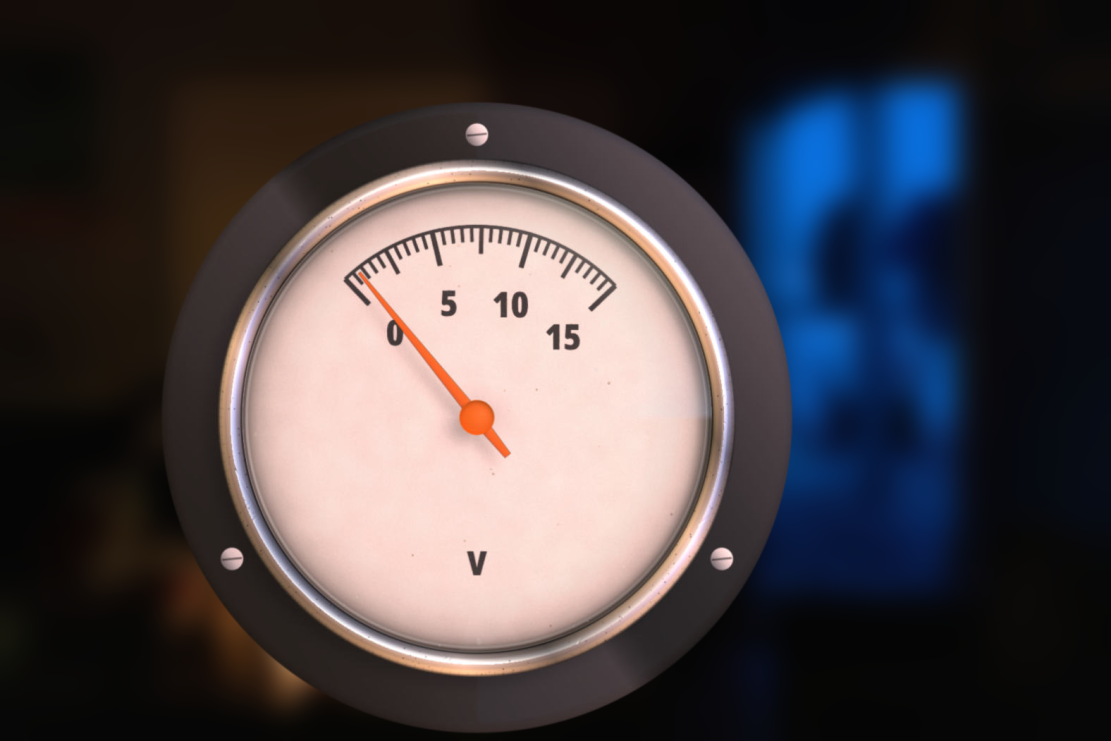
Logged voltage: 0.75,V
